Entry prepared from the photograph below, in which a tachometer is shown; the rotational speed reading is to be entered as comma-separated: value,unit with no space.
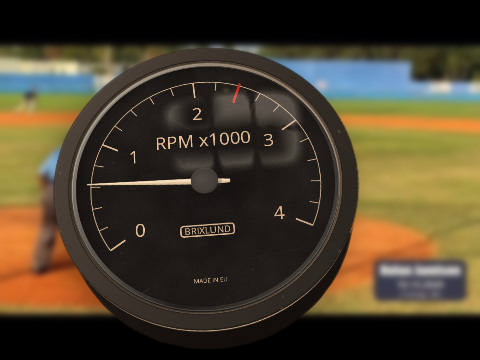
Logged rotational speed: 600,rpm
